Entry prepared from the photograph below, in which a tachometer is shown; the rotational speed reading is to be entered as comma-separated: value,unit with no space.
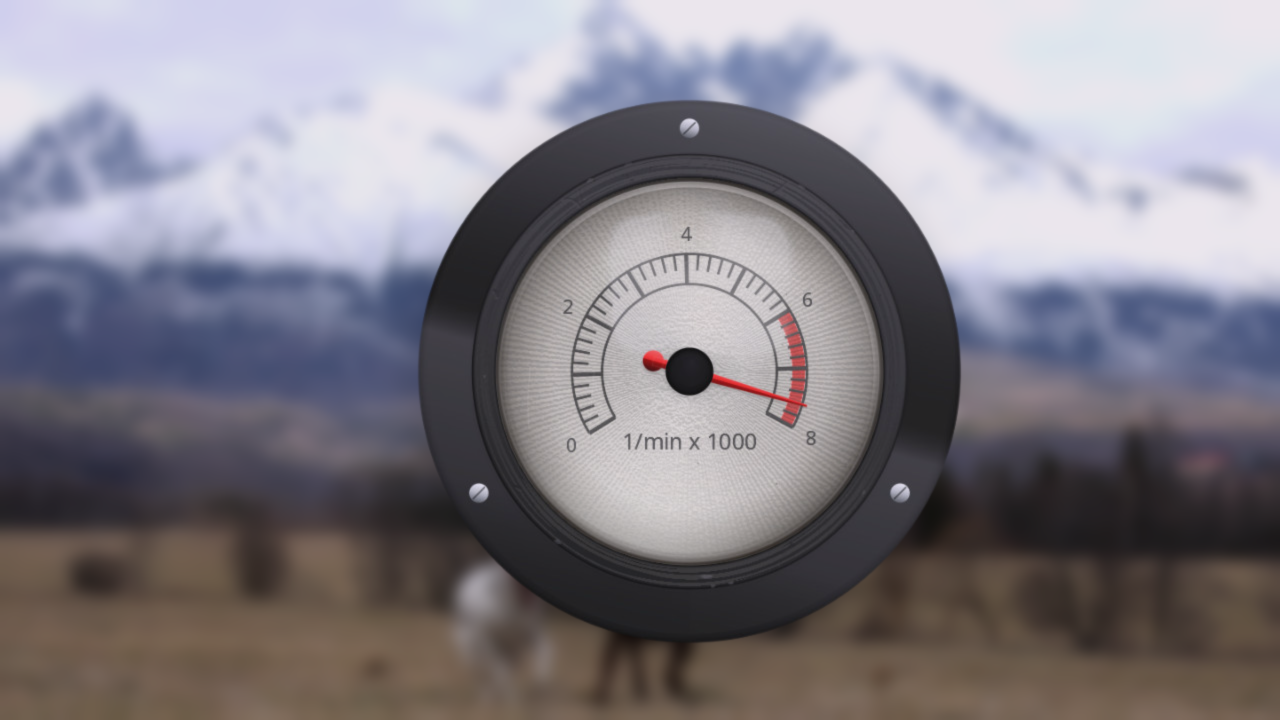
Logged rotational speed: 7600,rpm
